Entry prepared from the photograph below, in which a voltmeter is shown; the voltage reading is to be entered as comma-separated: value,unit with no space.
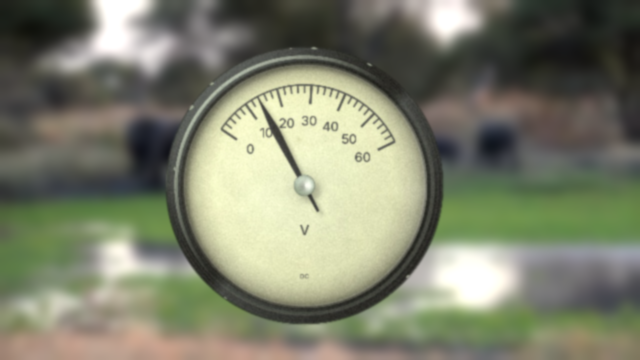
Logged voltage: 14,V
